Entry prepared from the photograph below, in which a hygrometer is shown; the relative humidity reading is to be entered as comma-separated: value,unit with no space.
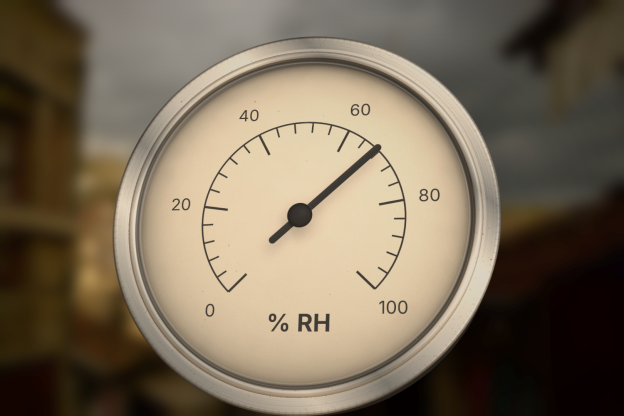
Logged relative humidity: 68,%
